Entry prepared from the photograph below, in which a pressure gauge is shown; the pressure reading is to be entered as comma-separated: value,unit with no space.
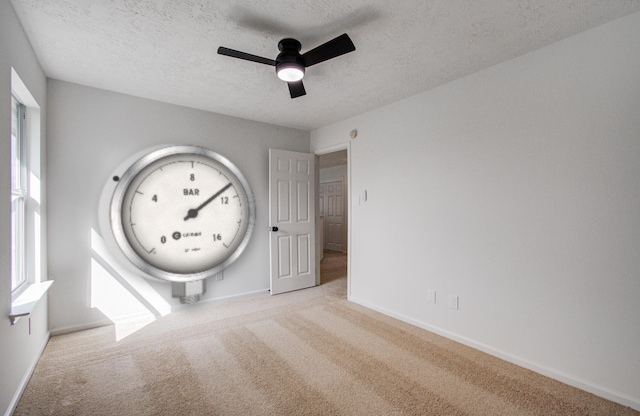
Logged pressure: 11,bar
